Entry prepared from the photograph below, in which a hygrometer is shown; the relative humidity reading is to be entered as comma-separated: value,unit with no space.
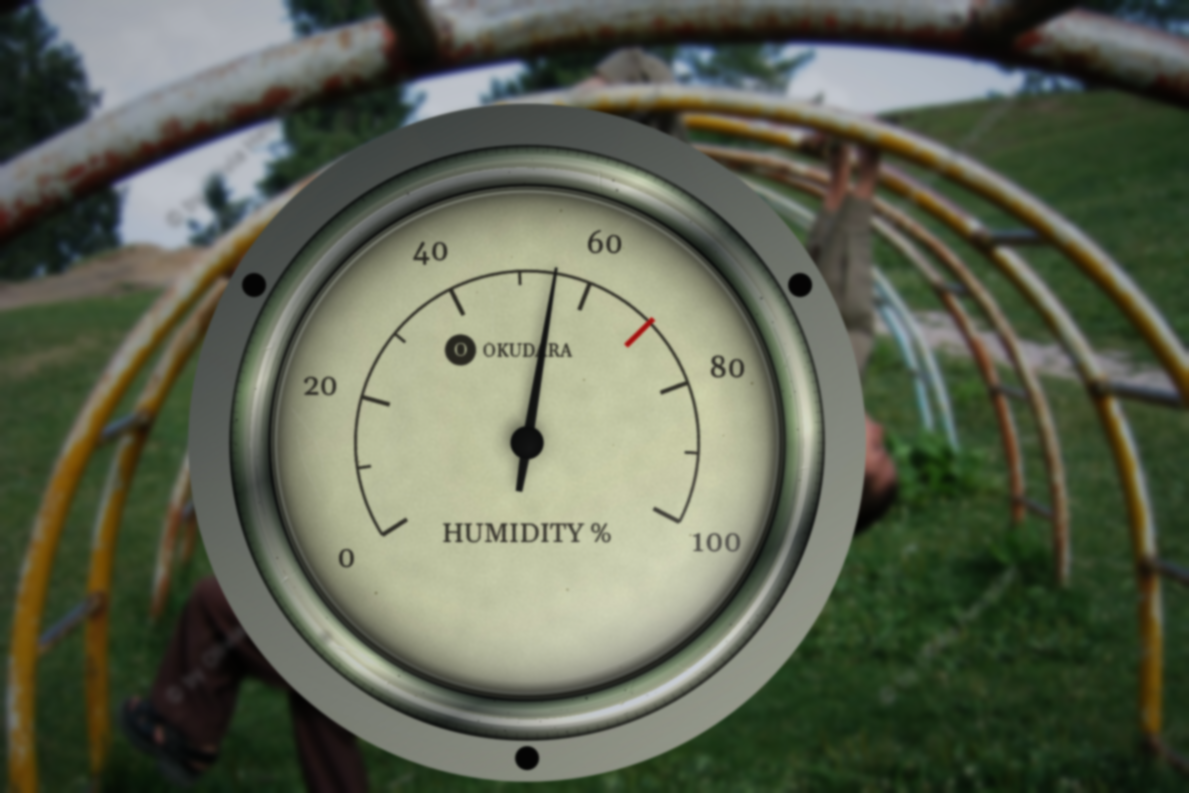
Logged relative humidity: 55,%
